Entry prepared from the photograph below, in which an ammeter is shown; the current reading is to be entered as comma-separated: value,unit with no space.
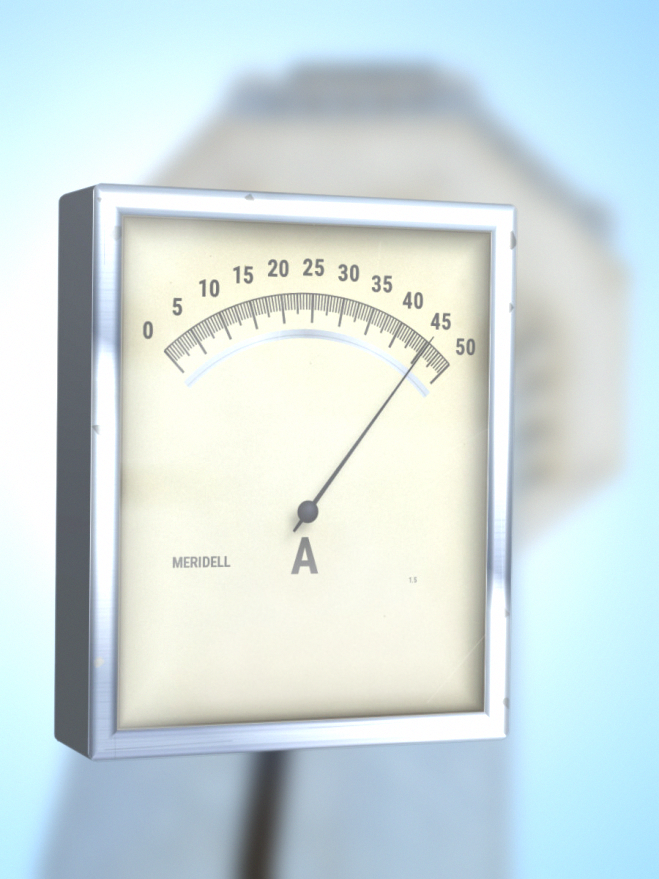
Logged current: 45,A
